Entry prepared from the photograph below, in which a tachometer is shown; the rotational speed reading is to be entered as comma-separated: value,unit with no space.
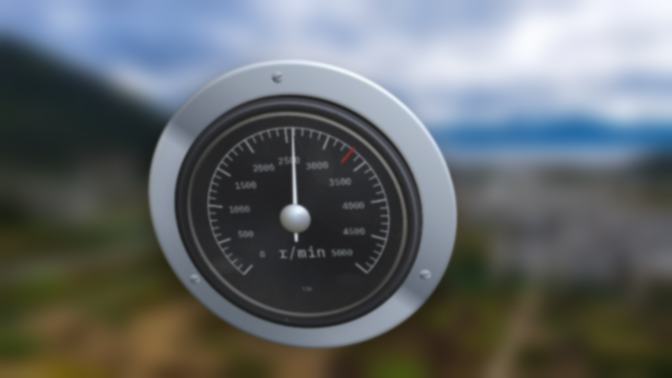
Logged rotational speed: 2600,rpm
